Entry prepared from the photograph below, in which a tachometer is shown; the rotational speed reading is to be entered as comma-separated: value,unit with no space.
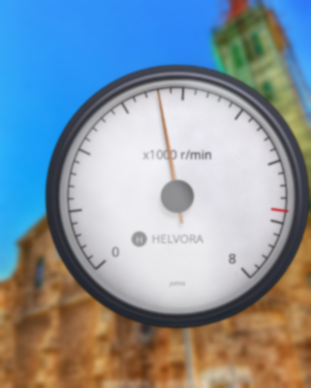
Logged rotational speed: 3600,rpm
